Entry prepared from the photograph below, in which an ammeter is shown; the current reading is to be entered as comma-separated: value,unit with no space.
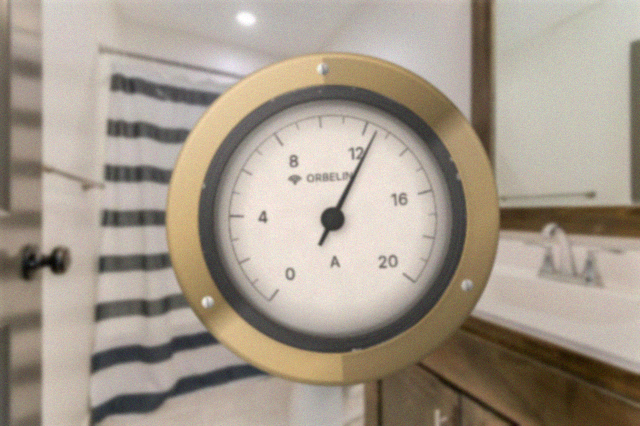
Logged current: 12.5,A
